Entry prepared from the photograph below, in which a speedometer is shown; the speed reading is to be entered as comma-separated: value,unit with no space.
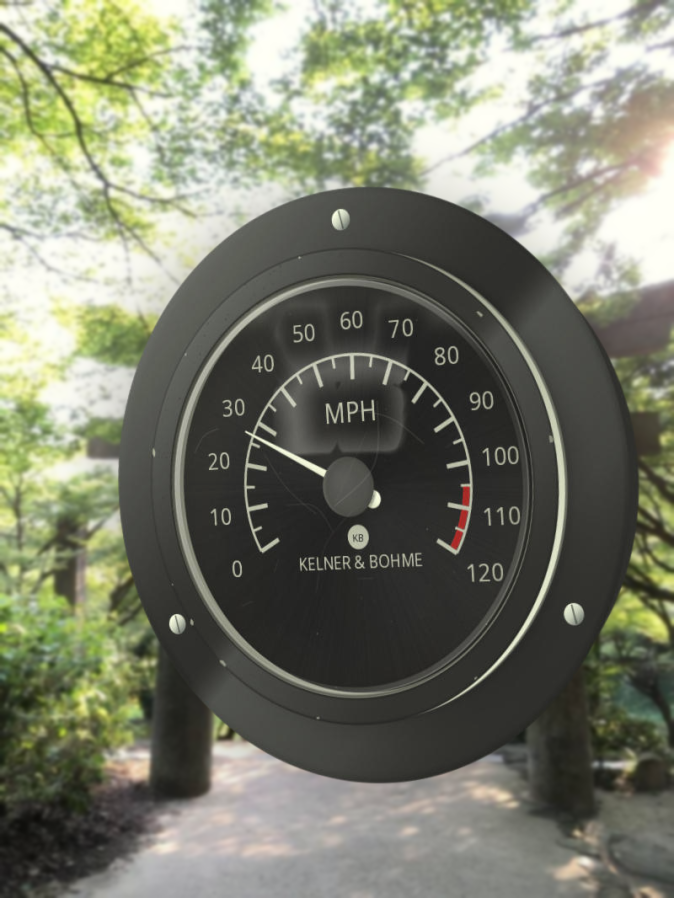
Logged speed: 27.5,mph
